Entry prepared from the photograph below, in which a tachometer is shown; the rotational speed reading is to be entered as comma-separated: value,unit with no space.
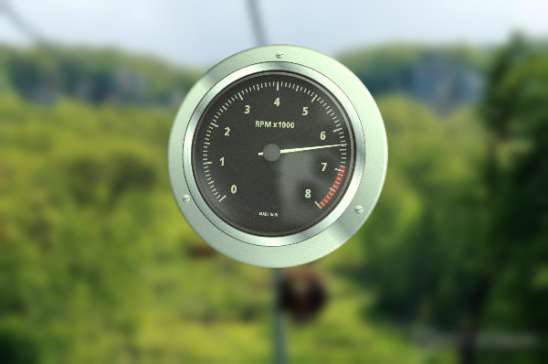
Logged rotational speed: 6400,rpm
